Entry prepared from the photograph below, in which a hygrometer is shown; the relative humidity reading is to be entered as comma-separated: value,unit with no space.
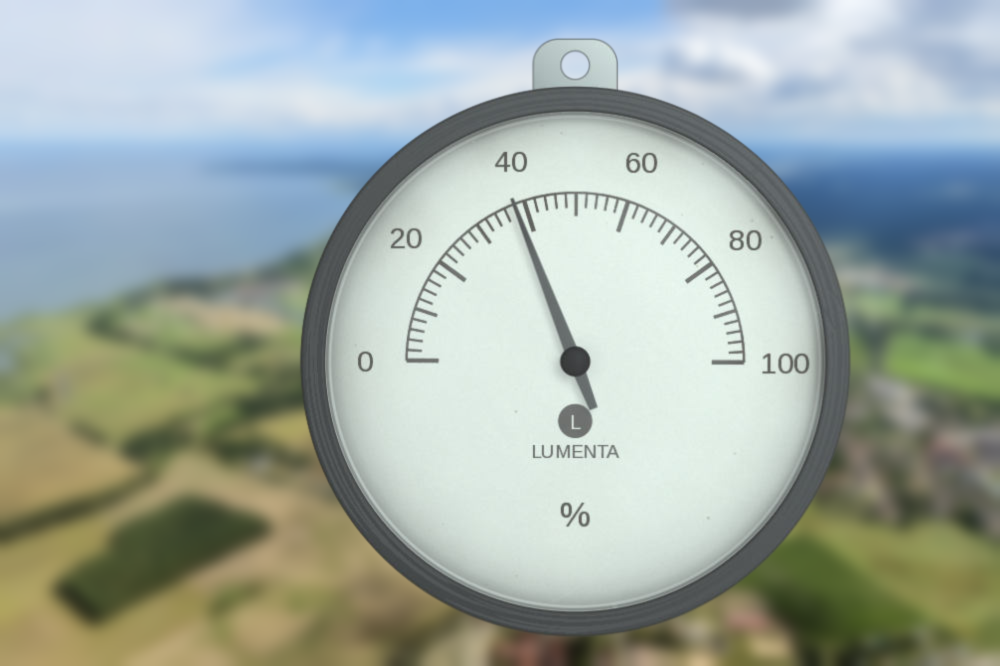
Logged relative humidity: 38,%
